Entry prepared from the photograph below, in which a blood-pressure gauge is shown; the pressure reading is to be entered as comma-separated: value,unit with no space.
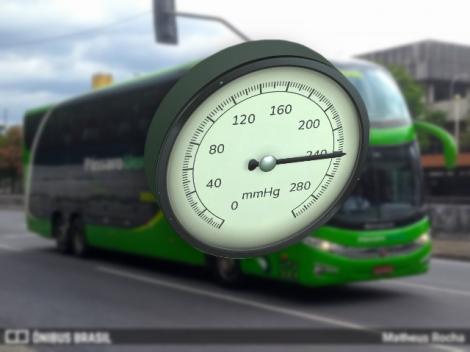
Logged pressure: 240,mmHg
